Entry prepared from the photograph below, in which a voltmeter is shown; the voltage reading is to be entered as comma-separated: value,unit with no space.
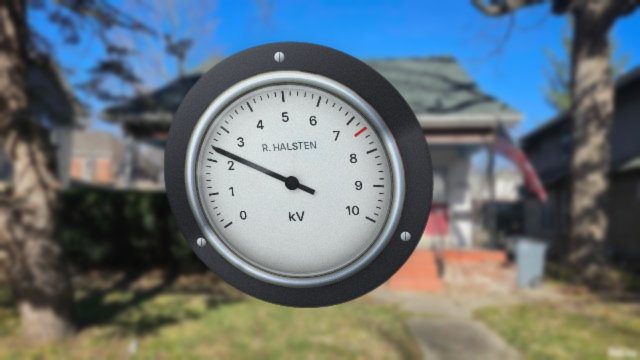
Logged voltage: 2.4,kV
